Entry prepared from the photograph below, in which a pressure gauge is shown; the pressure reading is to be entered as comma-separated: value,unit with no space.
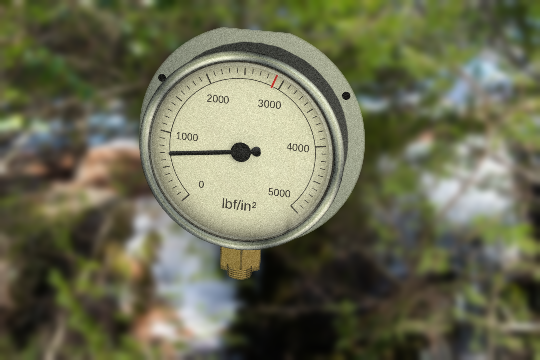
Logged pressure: 700,psi
